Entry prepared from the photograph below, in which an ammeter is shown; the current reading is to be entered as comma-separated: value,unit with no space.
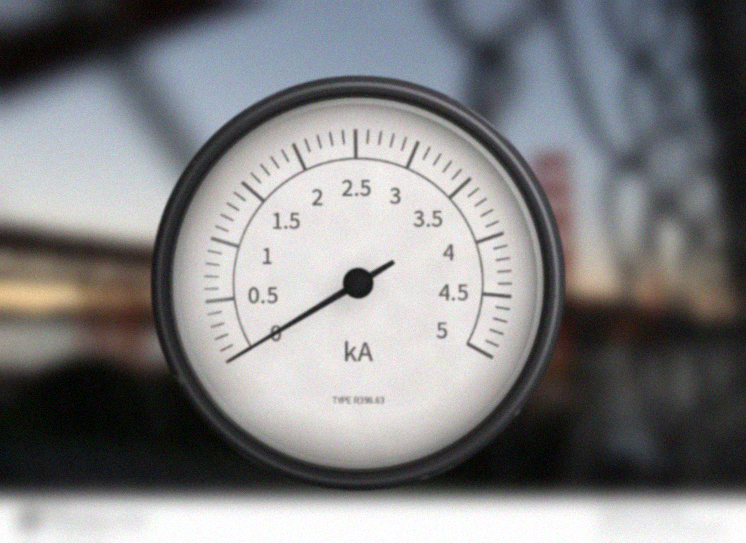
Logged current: 0,kA
